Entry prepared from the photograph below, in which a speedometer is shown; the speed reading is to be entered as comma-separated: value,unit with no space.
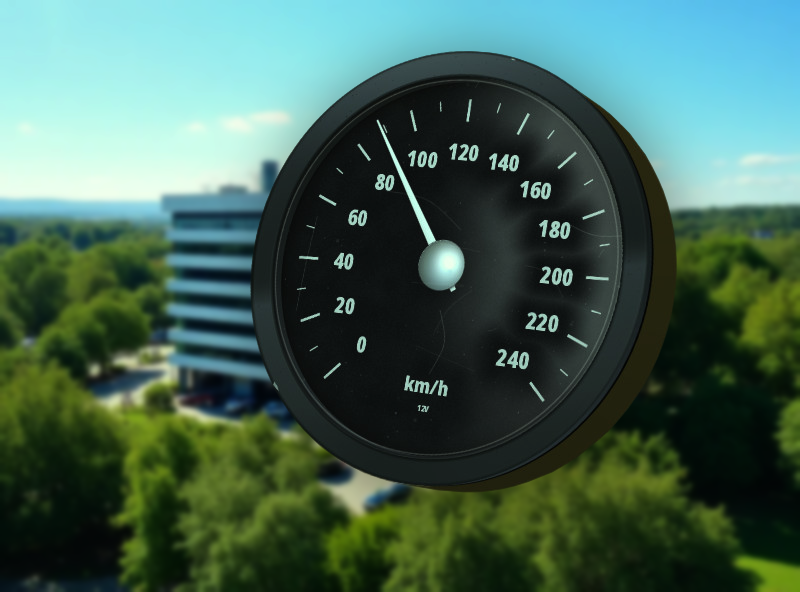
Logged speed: 90,km/h
